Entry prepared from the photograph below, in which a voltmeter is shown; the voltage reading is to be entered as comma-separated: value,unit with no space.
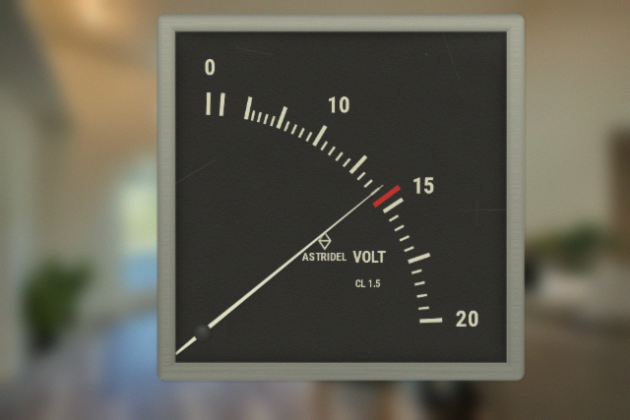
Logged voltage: 14,V
